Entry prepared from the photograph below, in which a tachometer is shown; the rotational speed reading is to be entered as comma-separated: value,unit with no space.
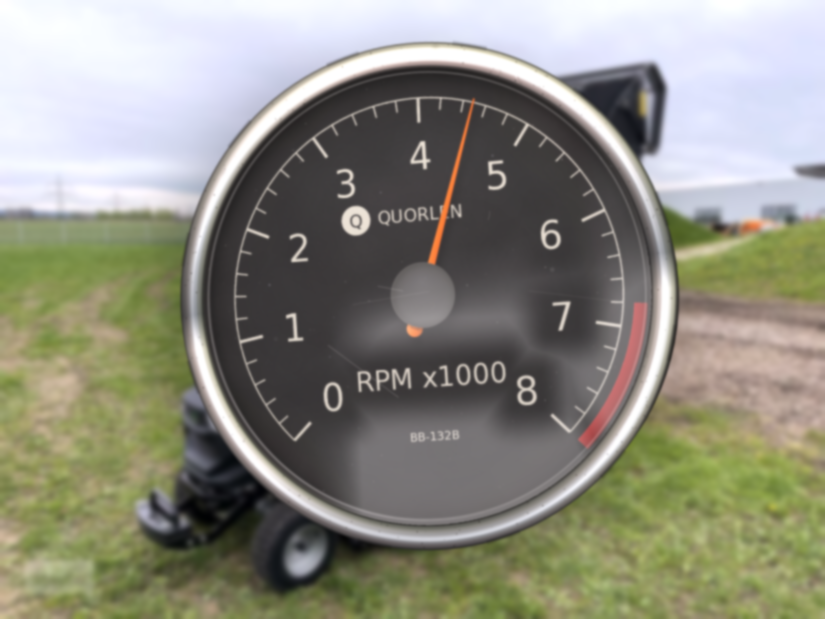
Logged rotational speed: 4500,rpm
